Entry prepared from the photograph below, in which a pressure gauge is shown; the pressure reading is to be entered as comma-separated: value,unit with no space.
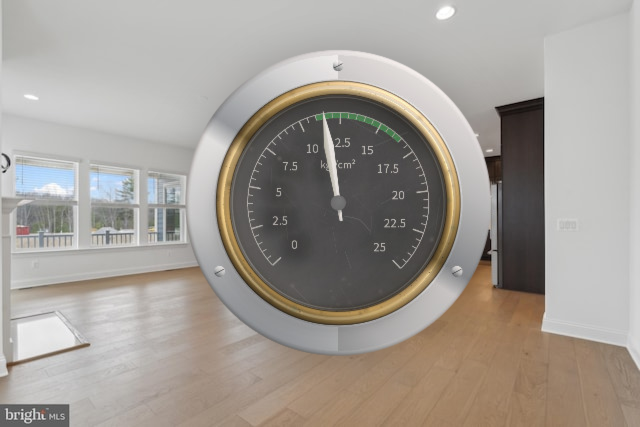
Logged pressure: 11.5,kg/cm²
